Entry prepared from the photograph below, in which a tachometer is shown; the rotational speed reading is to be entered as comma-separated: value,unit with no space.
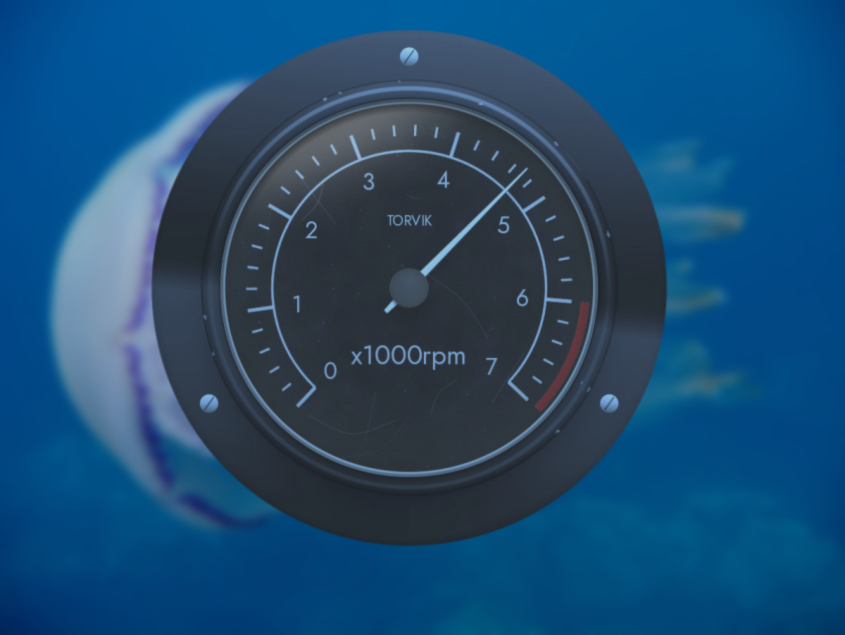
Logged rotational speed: 4700,rpm
